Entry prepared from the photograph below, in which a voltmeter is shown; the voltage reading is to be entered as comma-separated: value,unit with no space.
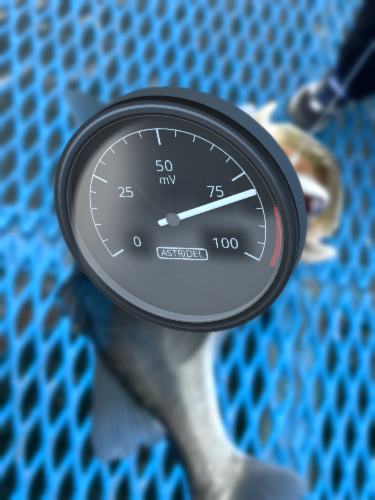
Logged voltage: 80,mV
